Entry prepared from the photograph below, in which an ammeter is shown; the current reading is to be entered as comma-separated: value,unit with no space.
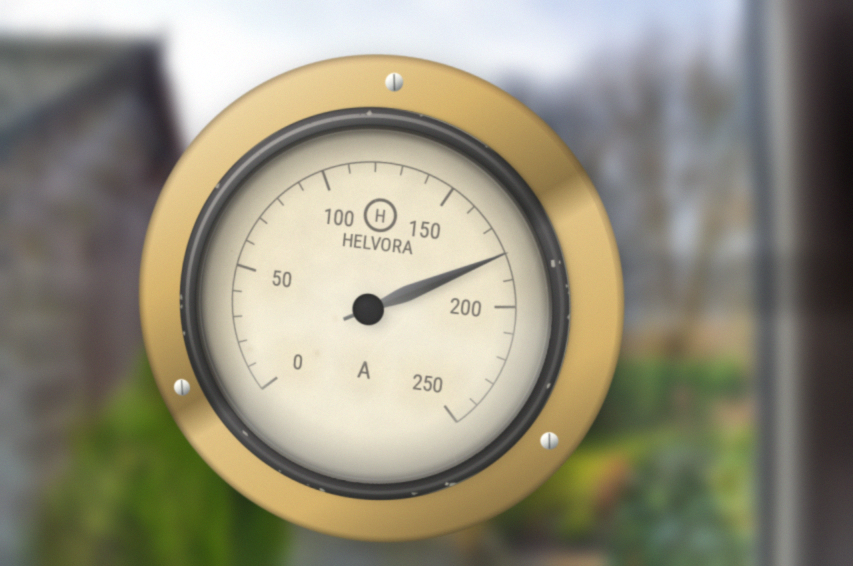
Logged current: 180,A
